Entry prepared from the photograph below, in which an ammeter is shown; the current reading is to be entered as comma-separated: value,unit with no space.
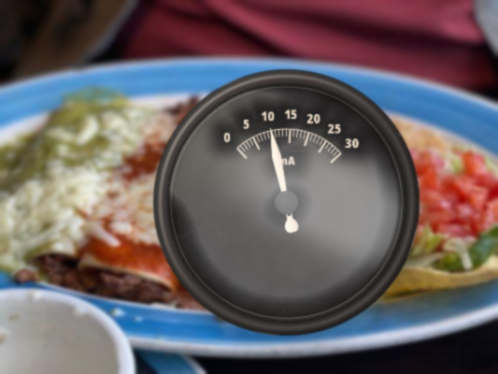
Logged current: 10,mA
